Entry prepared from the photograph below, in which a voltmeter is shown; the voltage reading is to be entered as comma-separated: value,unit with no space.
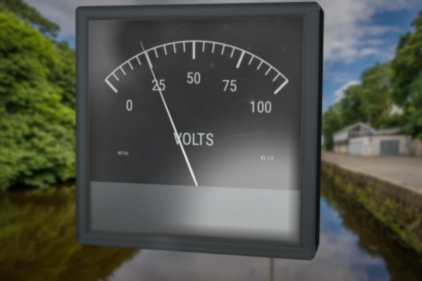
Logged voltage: 25,V
